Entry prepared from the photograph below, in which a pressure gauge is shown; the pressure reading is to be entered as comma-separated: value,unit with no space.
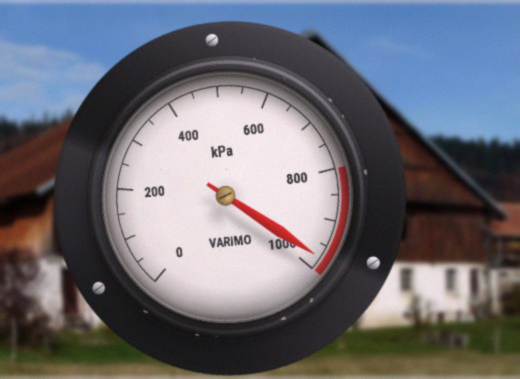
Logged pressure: 975,kPa
